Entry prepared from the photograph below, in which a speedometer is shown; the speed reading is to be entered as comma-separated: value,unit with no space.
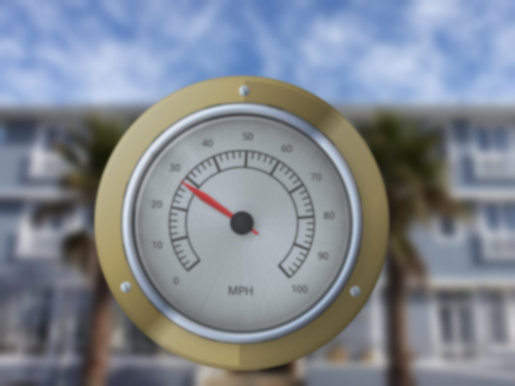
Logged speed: 28,mph
